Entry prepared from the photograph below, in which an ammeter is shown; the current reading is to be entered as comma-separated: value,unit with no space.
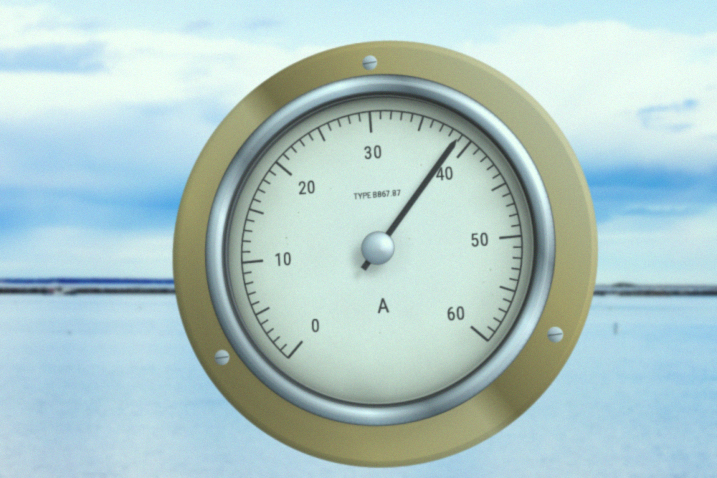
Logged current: 39,A
